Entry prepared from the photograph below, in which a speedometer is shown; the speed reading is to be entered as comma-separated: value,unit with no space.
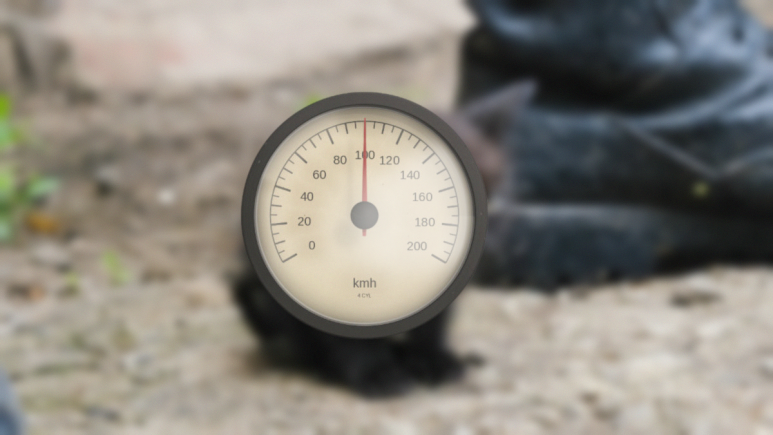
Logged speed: 100,km/h
